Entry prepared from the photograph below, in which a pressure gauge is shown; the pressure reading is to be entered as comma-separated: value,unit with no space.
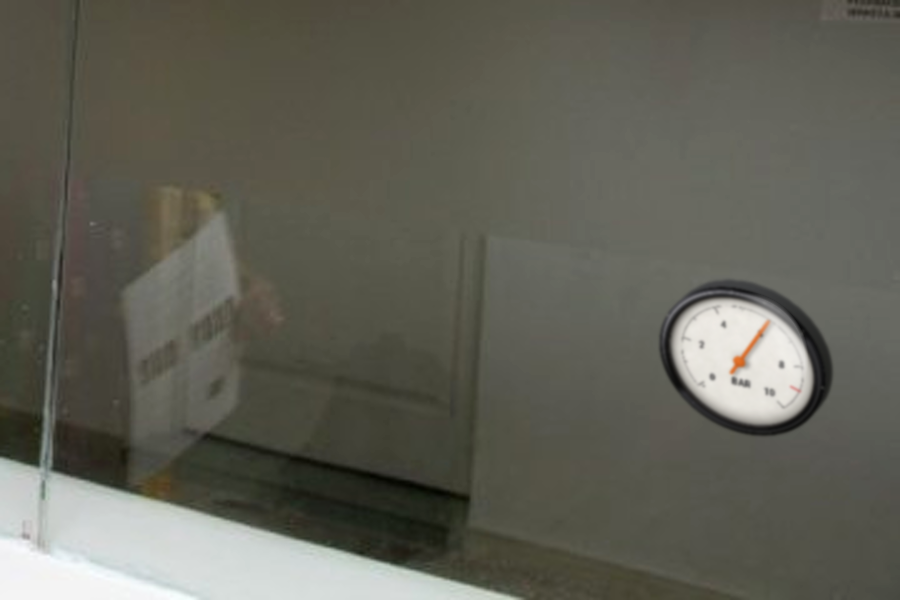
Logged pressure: 6,bar
